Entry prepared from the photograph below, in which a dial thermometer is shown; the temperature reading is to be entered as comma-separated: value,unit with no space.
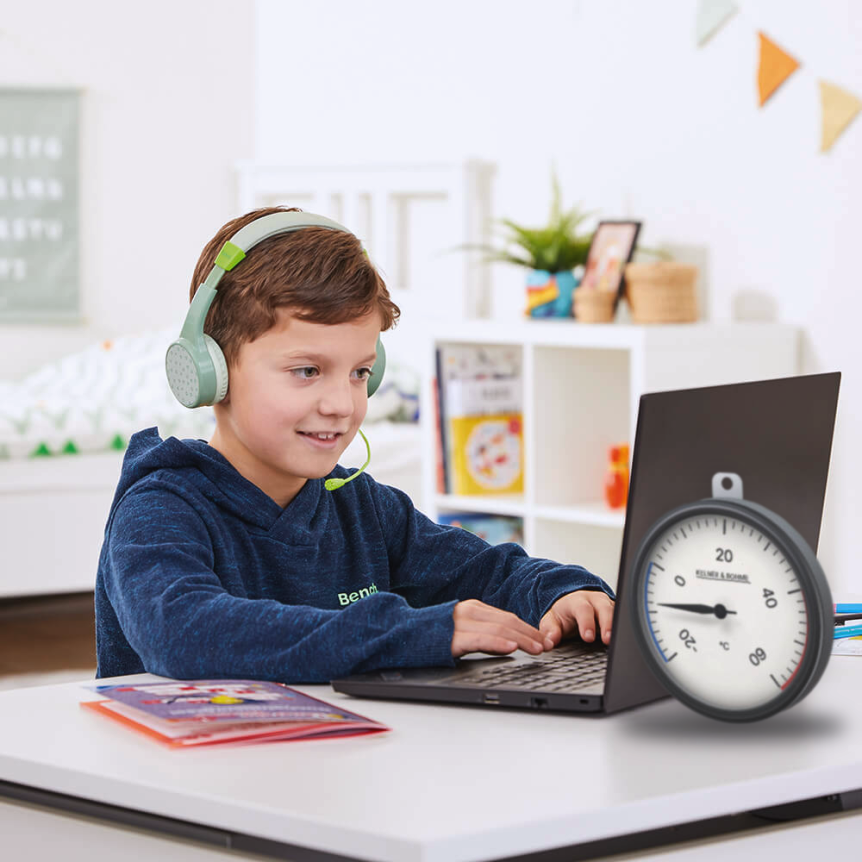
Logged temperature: -8,°C
